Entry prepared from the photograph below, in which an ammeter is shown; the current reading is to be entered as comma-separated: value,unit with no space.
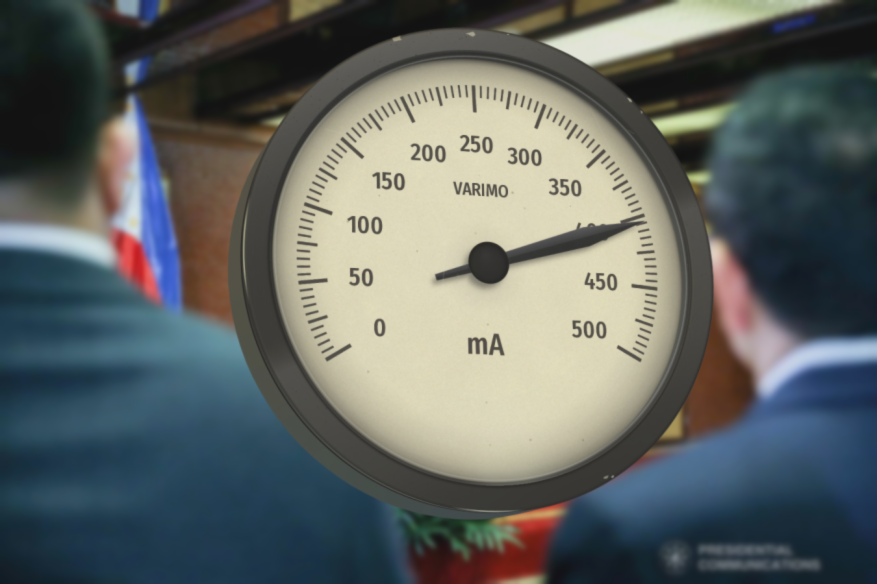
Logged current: 405,mA
